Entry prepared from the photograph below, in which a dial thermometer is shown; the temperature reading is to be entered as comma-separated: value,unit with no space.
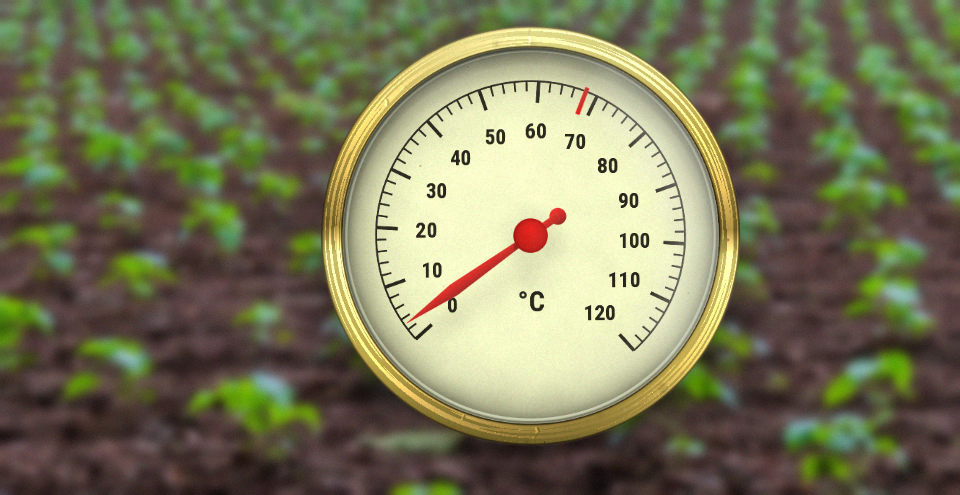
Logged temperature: 3,°C
